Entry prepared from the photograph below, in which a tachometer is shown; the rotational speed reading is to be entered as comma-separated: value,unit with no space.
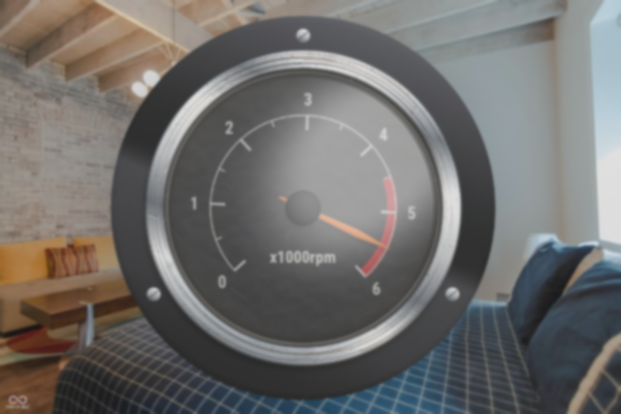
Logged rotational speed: 5500,rpm
